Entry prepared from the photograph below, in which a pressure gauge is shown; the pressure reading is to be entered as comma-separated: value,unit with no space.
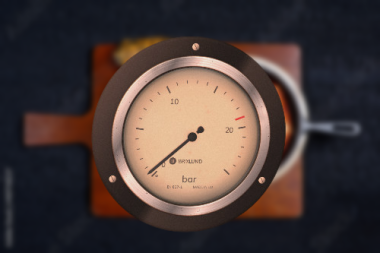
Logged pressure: 0.5,bar
